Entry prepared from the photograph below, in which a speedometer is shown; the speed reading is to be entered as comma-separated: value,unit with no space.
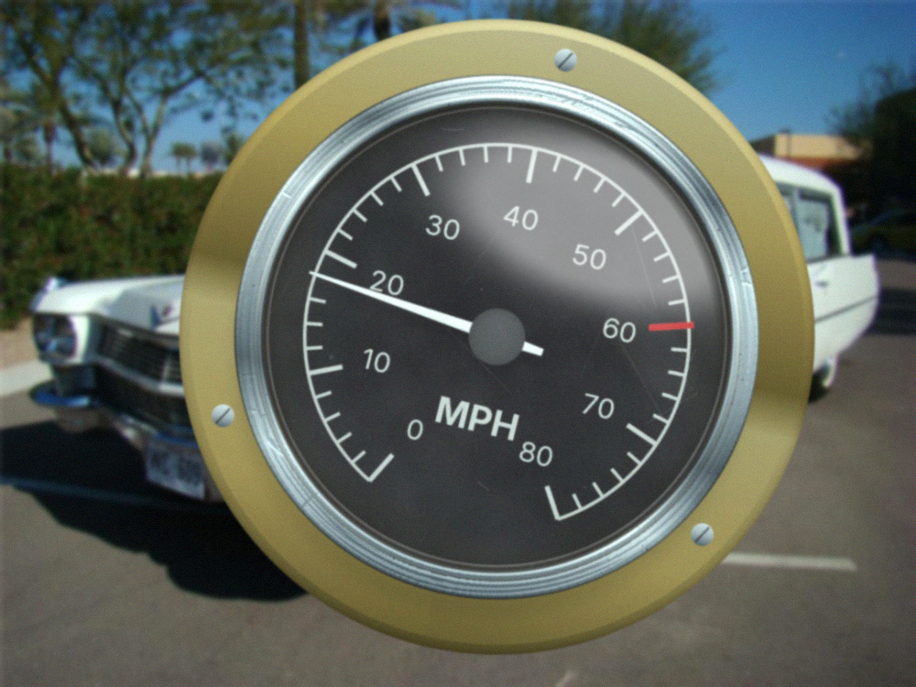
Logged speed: 18,mph
